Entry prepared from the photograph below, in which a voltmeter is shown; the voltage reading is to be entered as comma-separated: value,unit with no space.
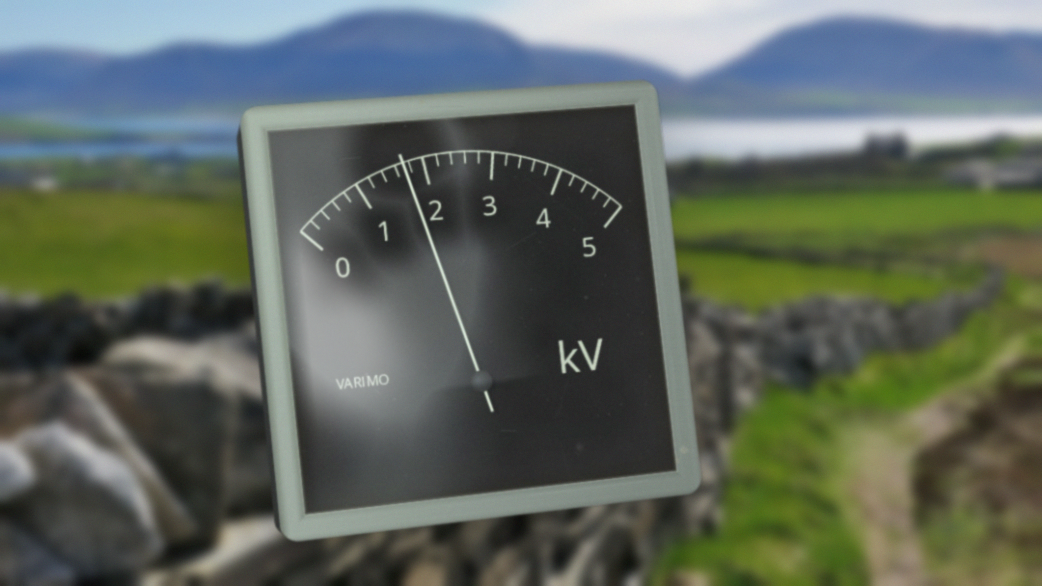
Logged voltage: 1.7,kV
